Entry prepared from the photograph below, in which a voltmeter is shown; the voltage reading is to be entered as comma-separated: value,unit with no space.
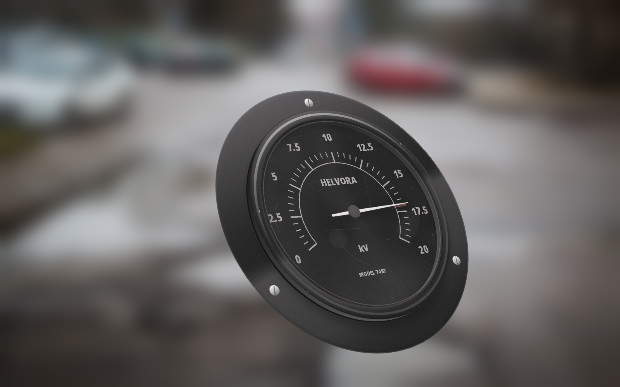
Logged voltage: 17,kV
